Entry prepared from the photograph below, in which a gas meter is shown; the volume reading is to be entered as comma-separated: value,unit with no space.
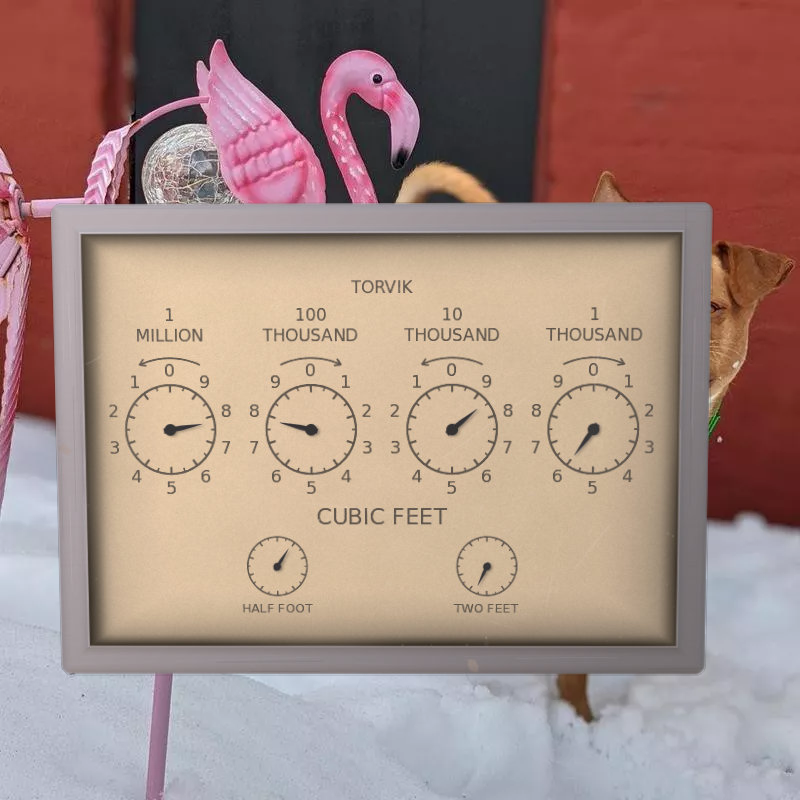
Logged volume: 778600,ft³
